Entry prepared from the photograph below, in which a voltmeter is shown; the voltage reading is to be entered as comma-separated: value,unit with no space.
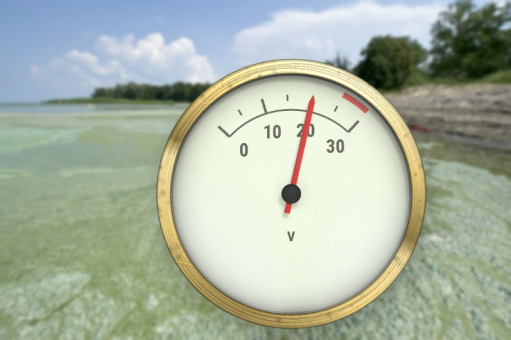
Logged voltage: 20,V
